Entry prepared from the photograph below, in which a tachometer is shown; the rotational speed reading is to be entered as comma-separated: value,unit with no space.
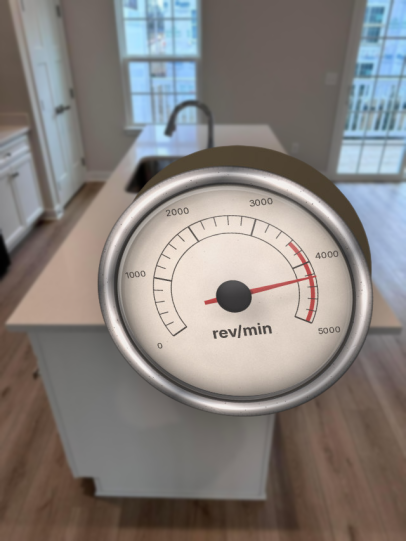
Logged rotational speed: 4200,rpm
